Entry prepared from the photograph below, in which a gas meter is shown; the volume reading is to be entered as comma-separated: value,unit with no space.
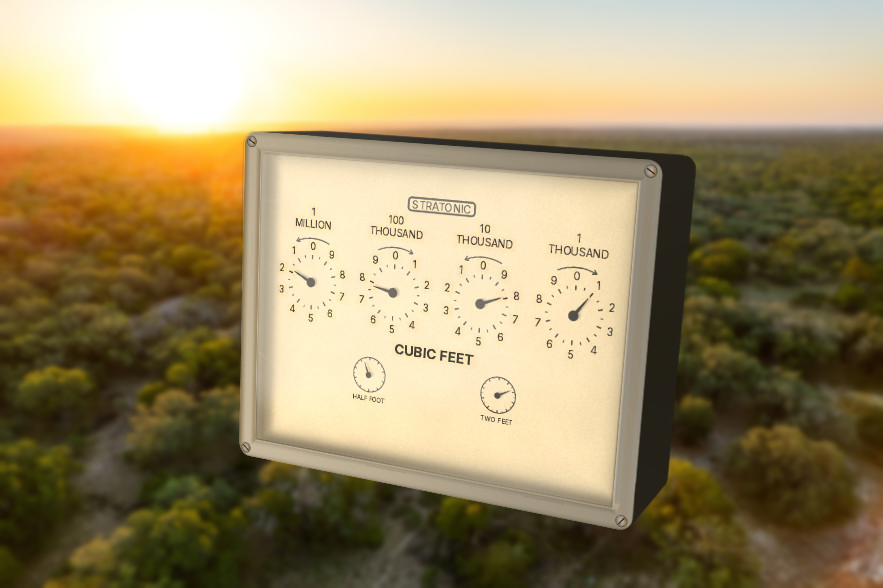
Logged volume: 178100,ft³
